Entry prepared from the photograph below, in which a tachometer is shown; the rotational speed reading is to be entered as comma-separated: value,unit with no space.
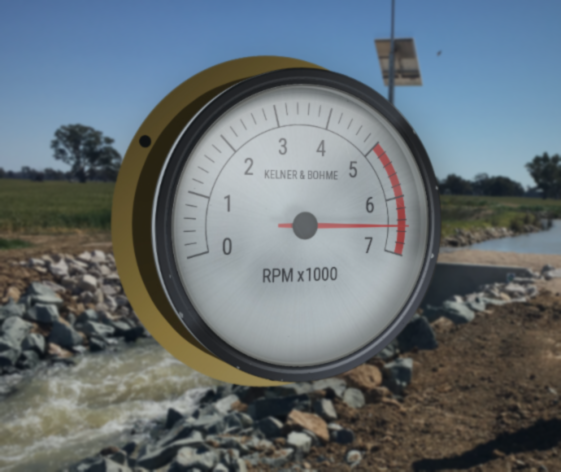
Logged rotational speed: 6500,rpm
